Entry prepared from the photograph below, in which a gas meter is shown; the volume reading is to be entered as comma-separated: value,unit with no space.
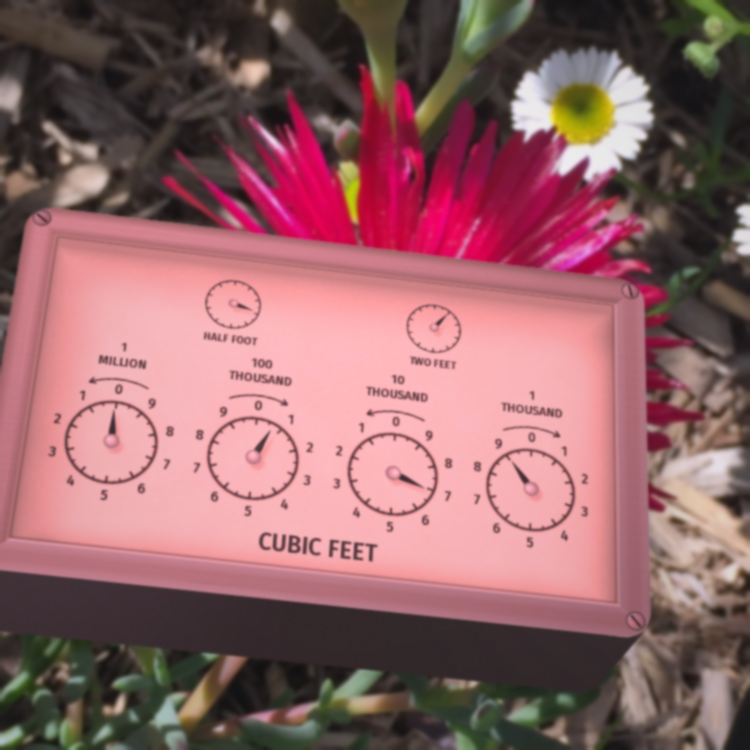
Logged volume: 6900,ft³
